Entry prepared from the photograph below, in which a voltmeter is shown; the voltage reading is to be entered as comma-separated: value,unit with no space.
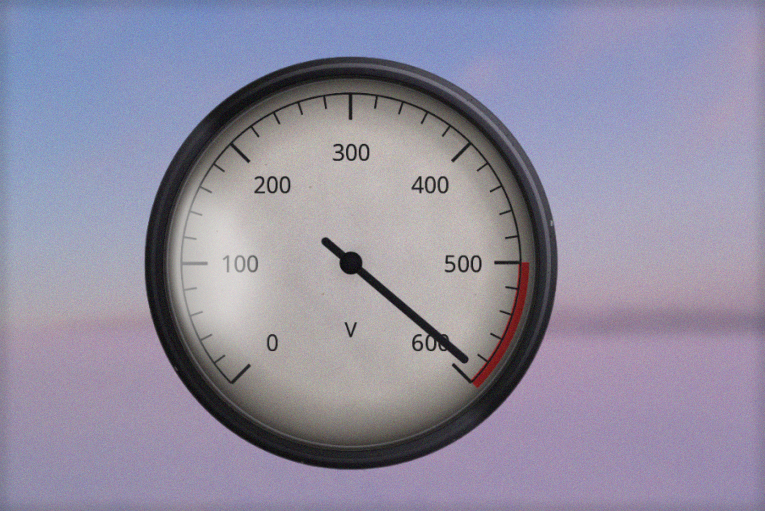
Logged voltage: 590,V
